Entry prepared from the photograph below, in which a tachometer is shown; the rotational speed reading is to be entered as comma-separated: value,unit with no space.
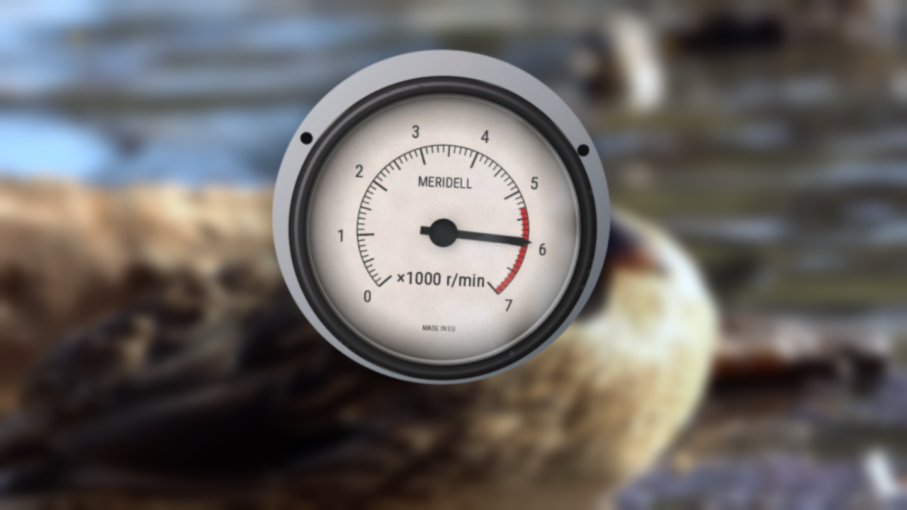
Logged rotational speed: 5900,rpm
